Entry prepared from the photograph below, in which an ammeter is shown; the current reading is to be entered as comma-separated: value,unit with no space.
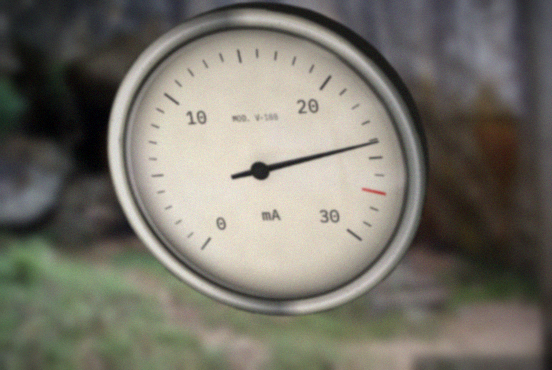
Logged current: 24,mA
